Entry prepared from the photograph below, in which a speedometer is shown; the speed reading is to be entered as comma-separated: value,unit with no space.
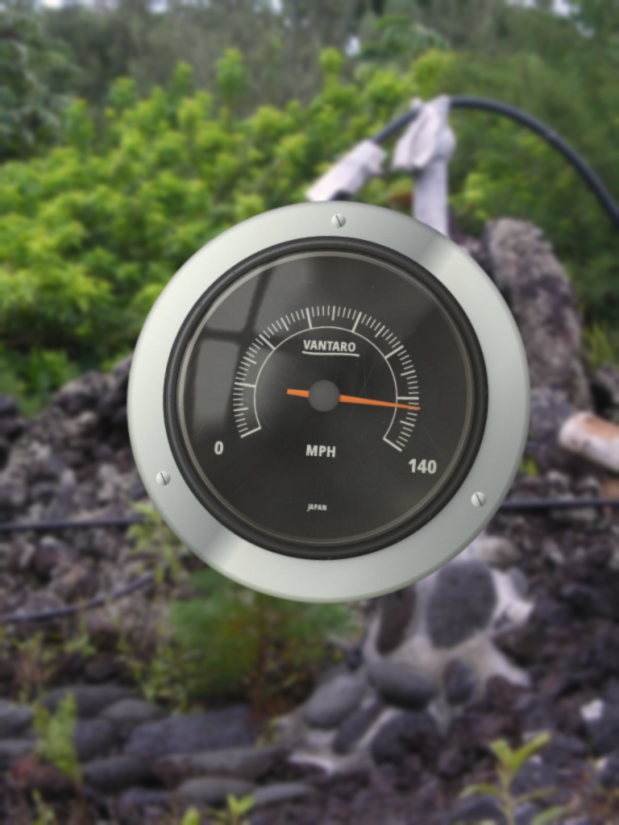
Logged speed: 124,mph
